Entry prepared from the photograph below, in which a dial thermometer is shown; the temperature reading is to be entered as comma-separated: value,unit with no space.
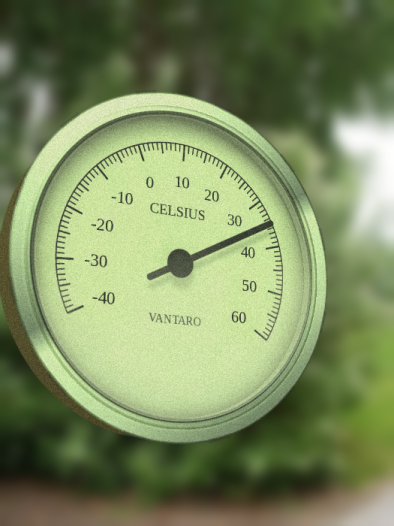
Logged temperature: 35,°C
